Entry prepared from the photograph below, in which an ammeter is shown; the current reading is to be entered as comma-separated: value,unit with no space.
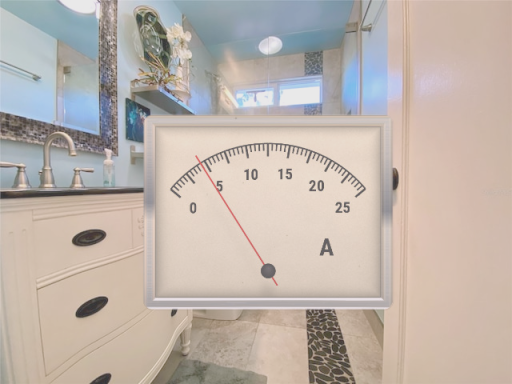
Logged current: 4.5,A
